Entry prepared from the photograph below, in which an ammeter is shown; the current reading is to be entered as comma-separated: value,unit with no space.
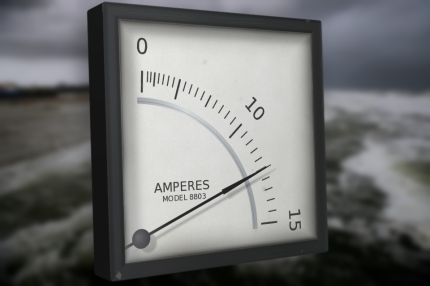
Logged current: 12.5,A
